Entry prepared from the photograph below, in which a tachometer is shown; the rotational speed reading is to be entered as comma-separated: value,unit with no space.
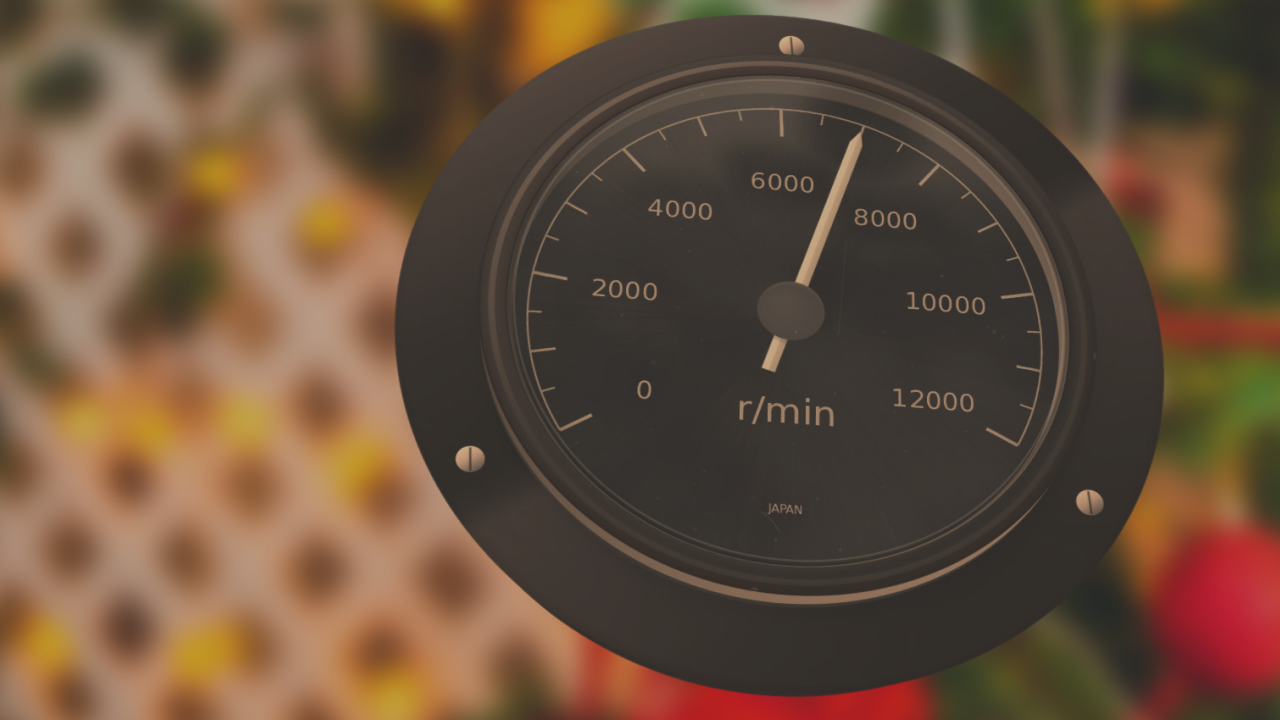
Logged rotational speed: 7000,rpm
